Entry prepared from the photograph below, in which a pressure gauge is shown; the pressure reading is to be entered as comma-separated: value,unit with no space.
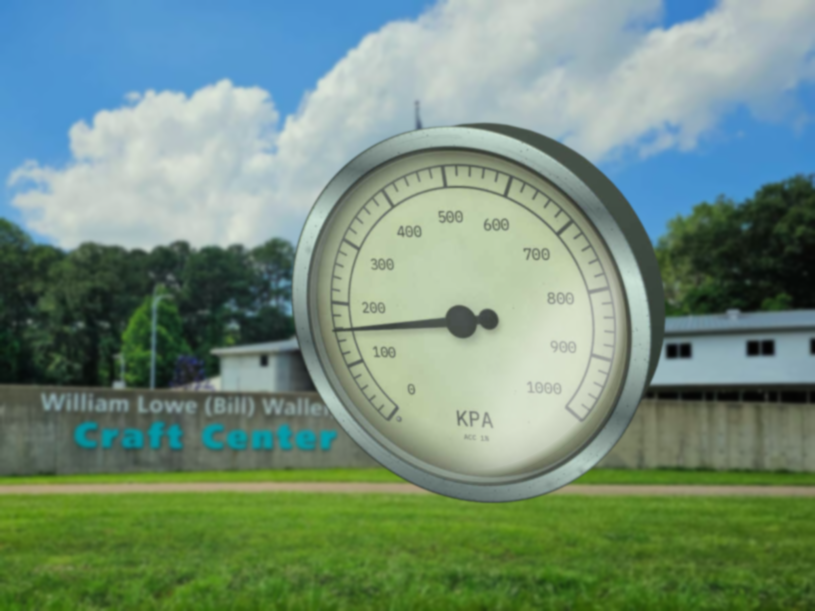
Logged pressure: 160,kPa
